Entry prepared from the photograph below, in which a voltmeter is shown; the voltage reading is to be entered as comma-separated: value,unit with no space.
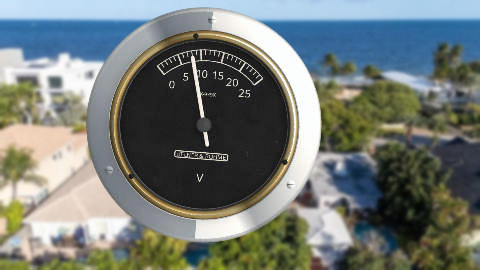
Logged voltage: 8,V
